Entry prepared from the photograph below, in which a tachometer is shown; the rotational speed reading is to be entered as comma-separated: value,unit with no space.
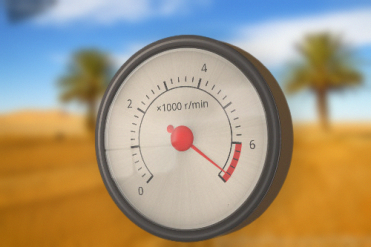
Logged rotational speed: 6800,rpm
